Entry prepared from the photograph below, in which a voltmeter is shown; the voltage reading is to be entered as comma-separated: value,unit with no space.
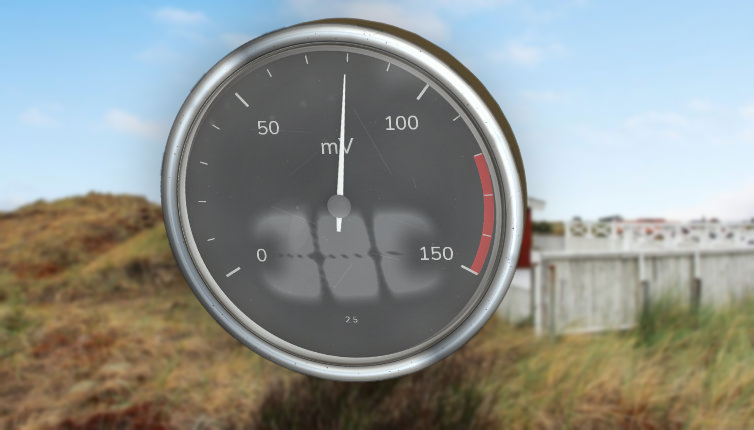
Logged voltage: 80,mV
